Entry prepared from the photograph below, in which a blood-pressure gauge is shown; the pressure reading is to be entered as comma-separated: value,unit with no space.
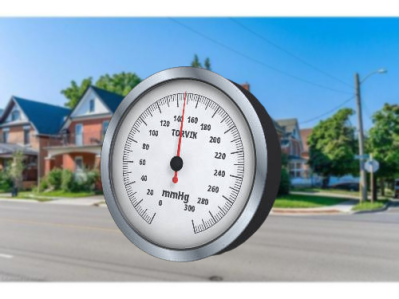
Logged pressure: 150,mmHg
